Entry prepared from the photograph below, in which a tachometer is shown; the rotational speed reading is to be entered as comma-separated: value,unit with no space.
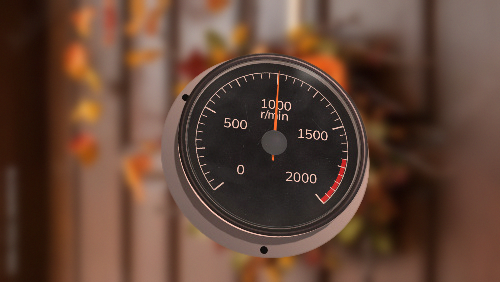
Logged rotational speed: 1000,rpm
